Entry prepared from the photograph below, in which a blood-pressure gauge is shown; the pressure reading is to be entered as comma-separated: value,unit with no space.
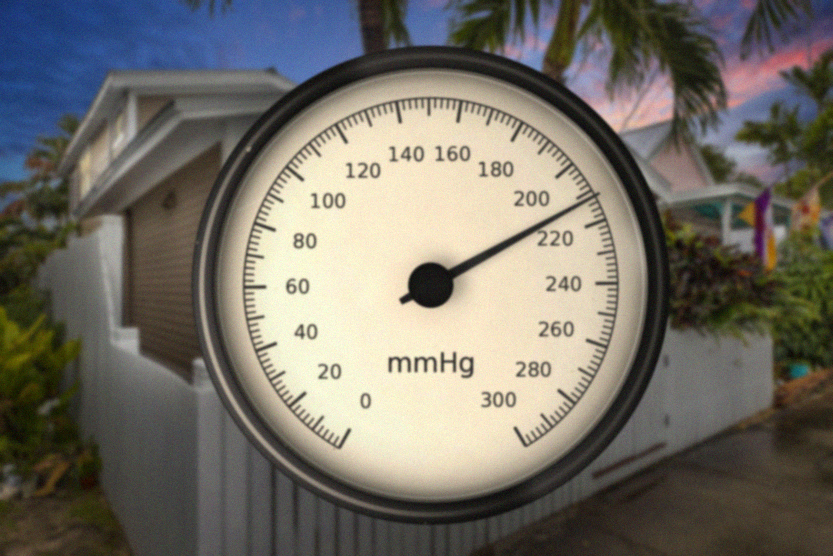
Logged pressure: 212,mmHg
